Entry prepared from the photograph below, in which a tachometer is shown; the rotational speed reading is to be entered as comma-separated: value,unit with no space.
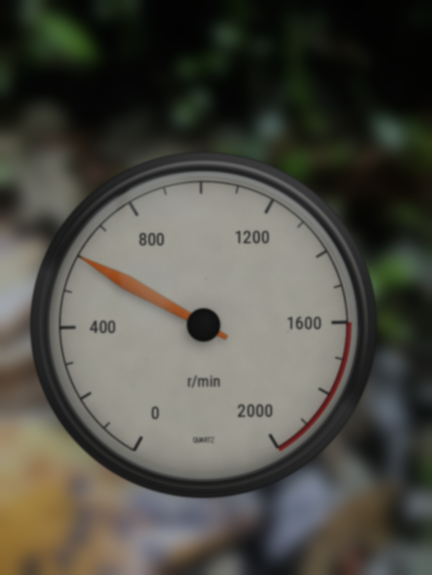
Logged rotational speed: 600,rpm
